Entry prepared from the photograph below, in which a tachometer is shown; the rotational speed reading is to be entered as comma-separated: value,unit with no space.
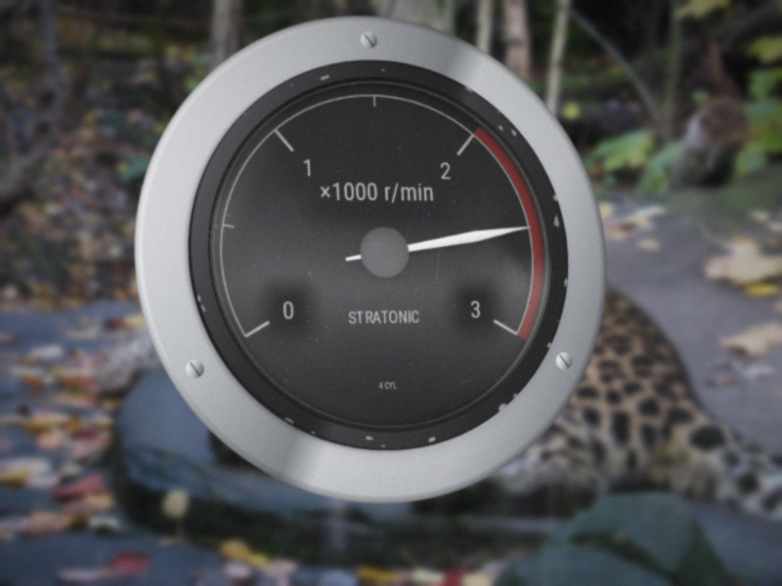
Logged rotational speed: 2500,rpm
